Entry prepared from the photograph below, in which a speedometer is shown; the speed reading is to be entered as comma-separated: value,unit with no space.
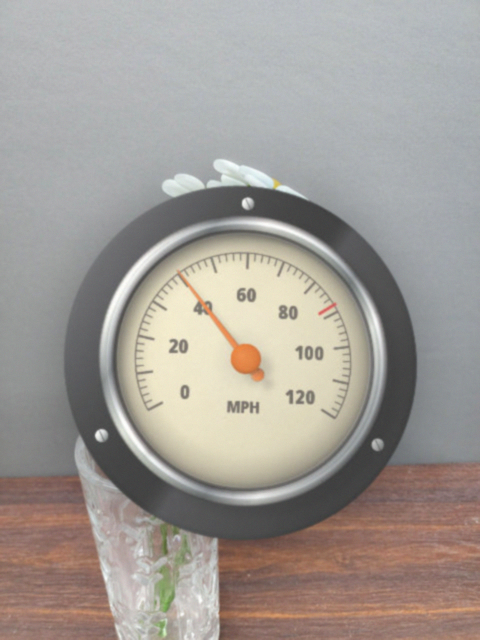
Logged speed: 40,mph
